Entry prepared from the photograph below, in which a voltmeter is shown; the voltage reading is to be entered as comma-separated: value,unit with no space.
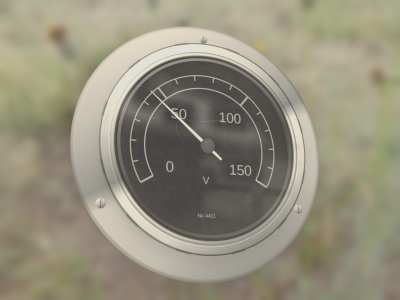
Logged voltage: 45,V
